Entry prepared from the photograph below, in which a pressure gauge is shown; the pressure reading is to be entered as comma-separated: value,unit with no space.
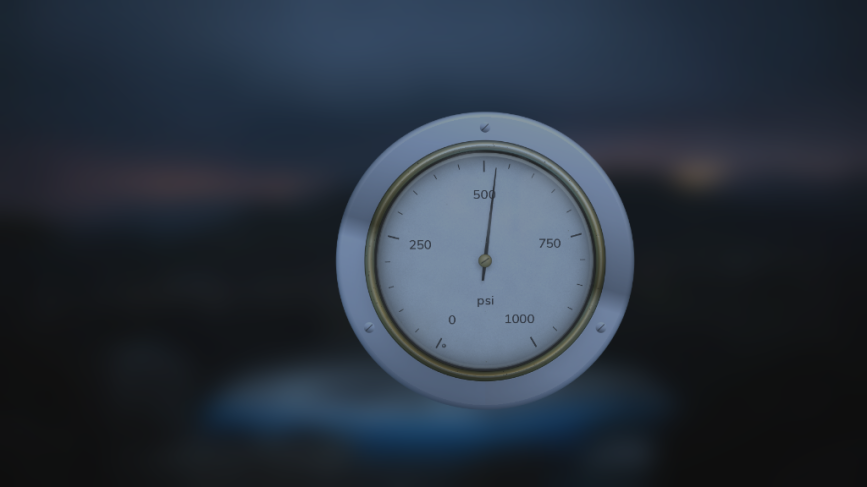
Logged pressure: 525,psi
